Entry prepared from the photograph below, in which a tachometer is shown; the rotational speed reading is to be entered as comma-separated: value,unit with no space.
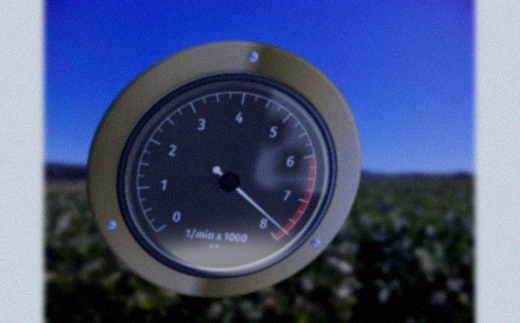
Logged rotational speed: 7750,rpm
